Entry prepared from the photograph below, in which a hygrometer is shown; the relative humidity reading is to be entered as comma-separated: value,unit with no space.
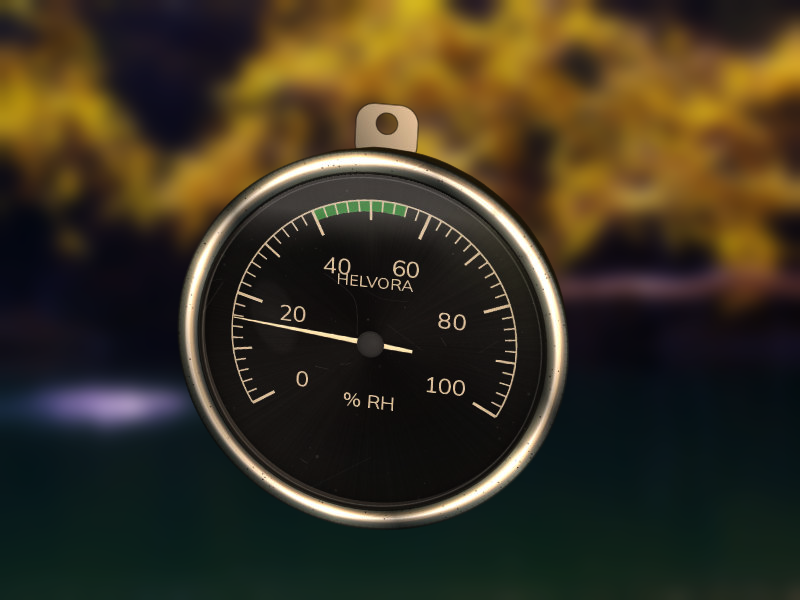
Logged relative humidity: 16,%
